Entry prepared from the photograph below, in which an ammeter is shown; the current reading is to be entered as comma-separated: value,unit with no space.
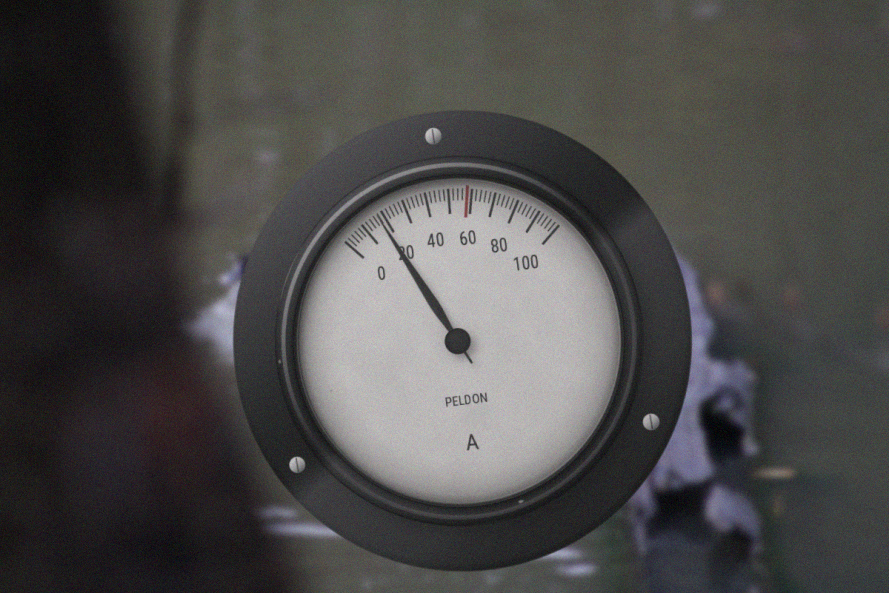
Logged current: 18,A
